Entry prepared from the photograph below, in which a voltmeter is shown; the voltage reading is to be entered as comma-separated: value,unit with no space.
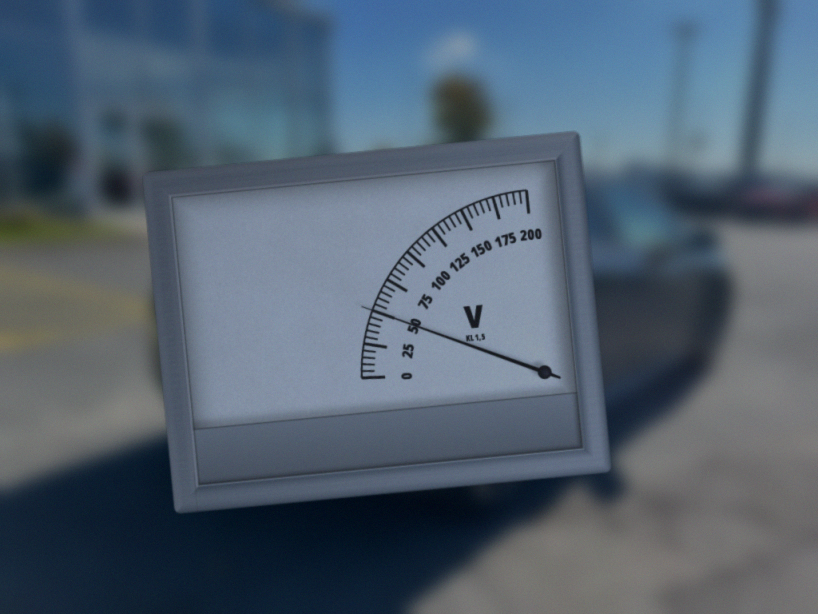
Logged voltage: 50,V
